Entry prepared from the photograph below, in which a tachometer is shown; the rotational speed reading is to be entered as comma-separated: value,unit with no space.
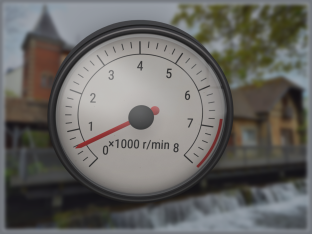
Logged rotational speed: 600,rpm
